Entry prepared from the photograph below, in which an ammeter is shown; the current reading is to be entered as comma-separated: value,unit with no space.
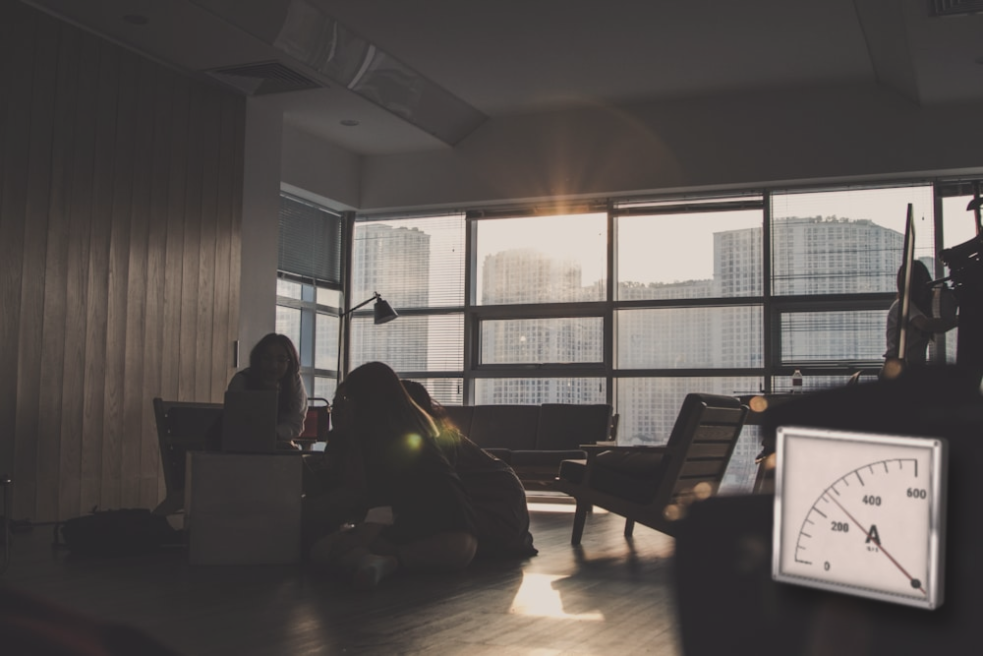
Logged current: 275,A
